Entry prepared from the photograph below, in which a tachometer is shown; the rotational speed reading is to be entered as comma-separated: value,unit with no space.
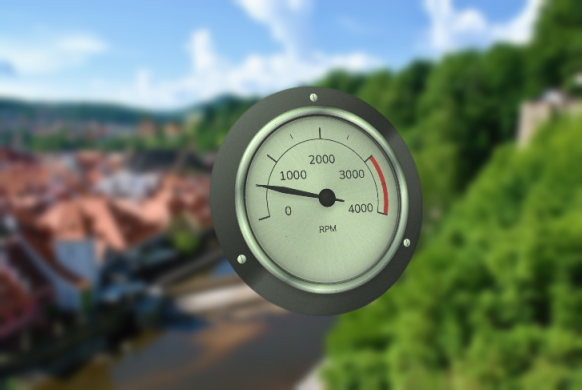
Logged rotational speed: 500,rpm
